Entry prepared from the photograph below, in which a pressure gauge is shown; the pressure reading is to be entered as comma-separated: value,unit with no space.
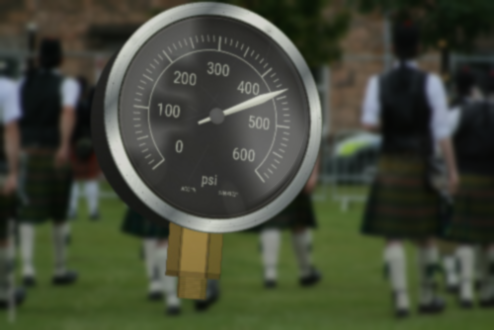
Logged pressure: 440,psi
